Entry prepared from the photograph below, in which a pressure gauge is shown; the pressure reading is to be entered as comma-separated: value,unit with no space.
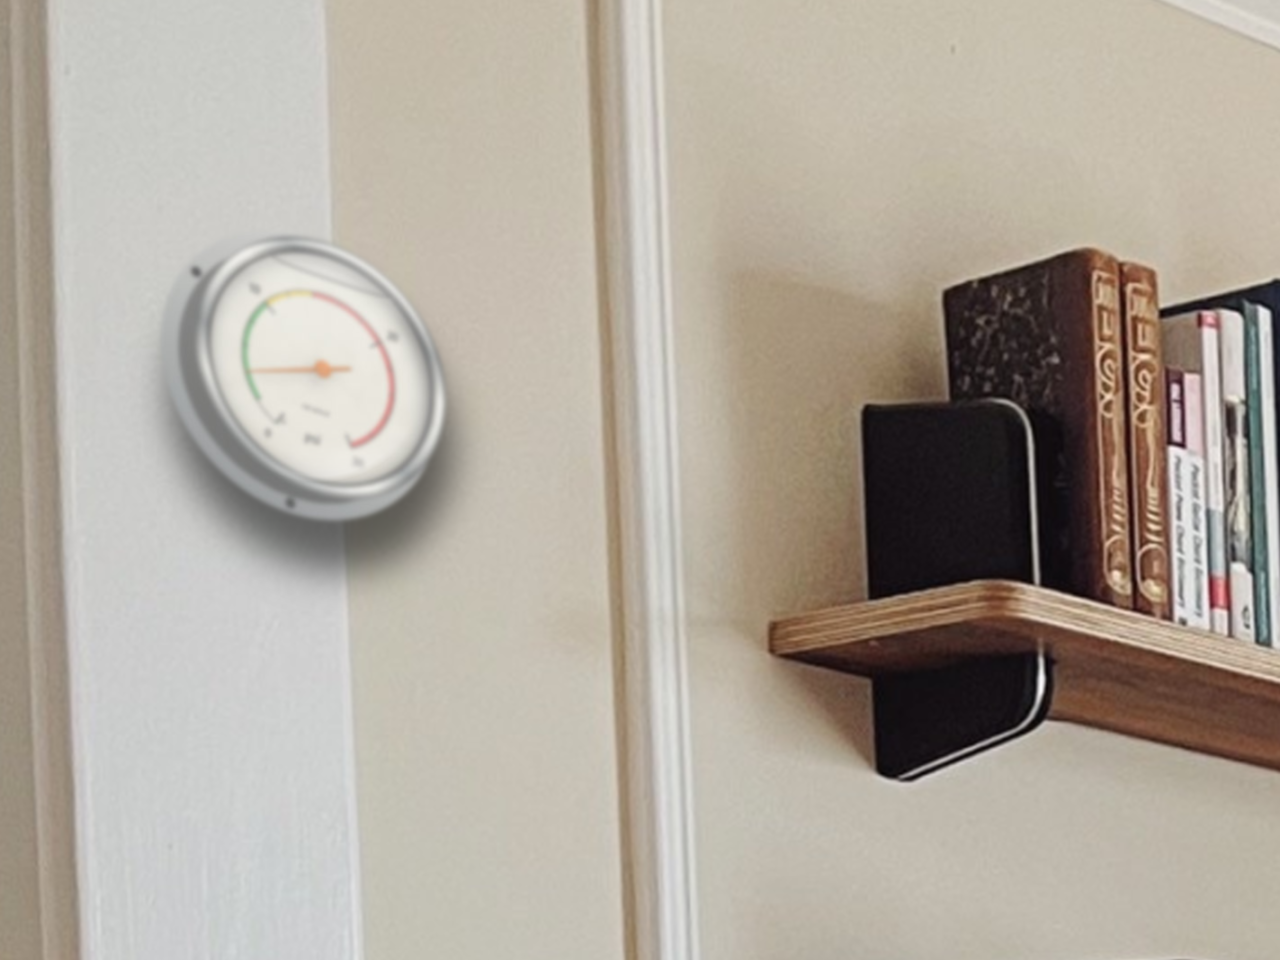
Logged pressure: 4,psi
